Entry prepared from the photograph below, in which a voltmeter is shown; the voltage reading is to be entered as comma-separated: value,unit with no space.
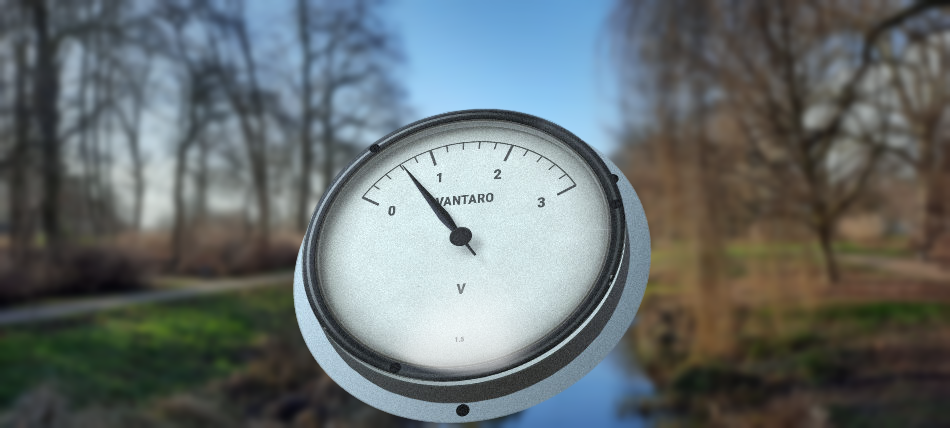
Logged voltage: 0.6,V
